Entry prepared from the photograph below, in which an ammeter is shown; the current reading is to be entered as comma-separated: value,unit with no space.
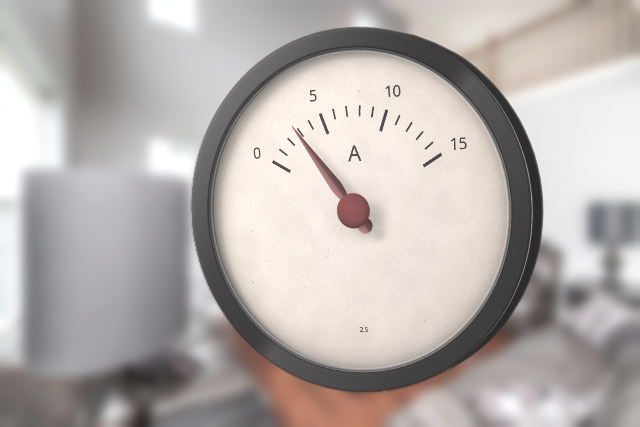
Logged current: 3,A
